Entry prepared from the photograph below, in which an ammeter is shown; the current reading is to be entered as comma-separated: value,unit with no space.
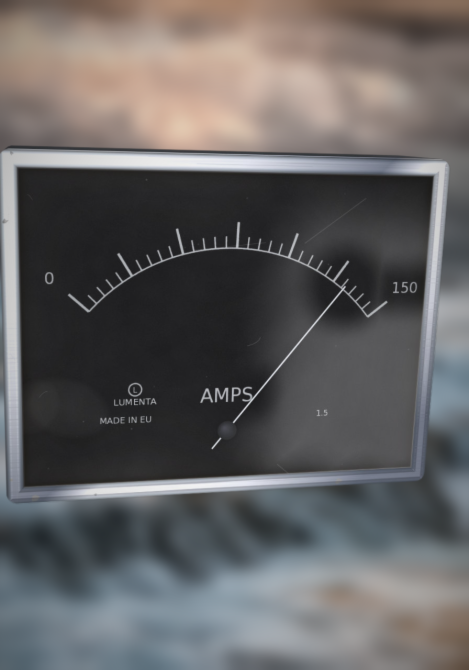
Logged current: 130,A
